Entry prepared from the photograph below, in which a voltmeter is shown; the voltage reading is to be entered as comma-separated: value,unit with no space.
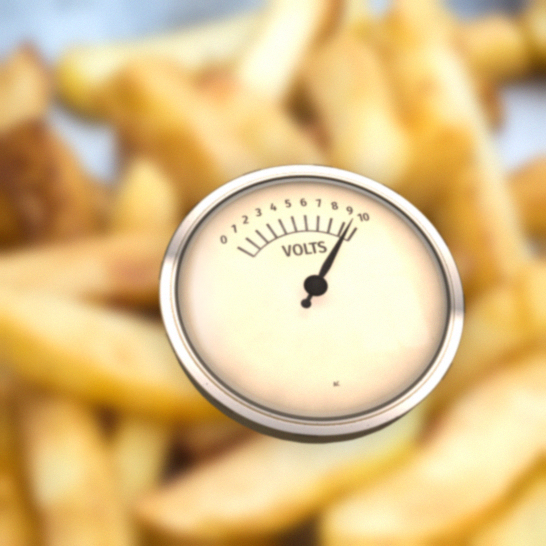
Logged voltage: 9.5,V
